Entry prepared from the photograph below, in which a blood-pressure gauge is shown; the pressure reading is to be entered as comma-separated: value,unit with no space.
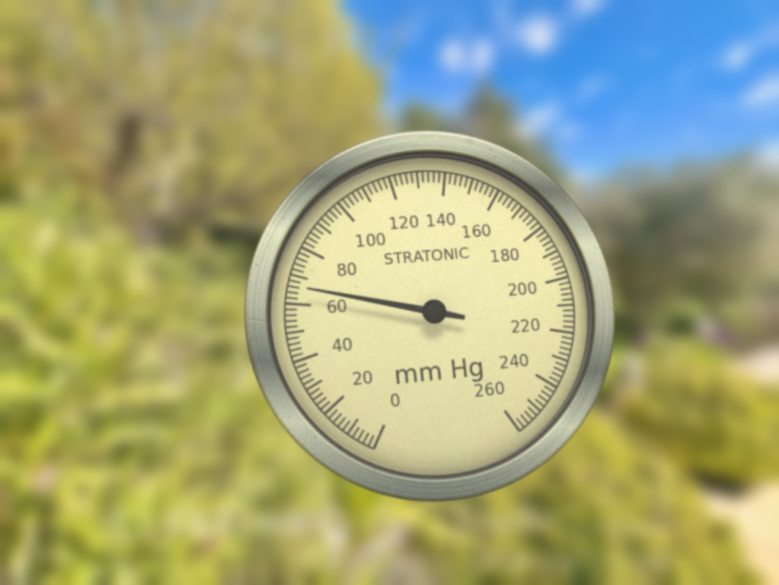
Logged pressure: 66,mmHg
